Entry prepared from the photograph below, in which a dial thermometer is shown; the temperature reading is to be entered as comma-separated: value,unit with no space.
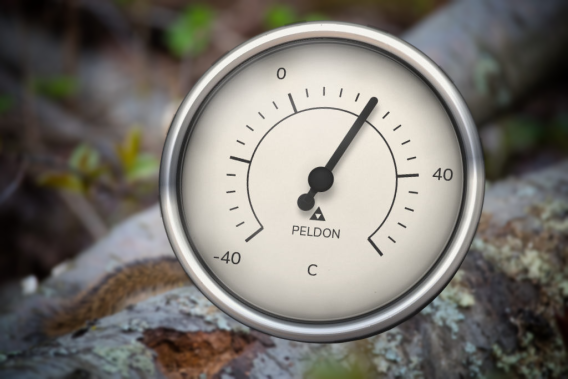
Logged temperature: 20,°C
